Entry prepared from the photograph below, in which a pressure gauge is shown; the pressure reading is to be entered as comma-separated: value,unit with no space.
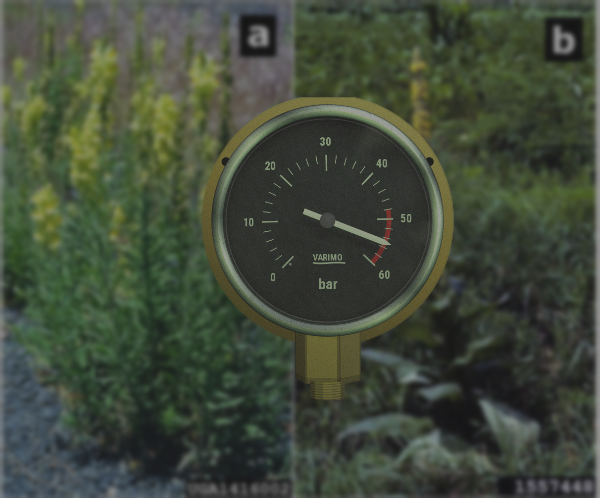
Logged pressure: 55,bar
